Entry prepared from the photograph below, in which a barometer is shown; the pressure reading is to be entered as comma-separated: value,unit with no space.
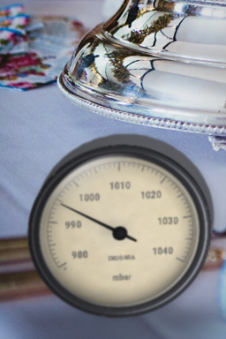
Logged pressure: 995,mbar
